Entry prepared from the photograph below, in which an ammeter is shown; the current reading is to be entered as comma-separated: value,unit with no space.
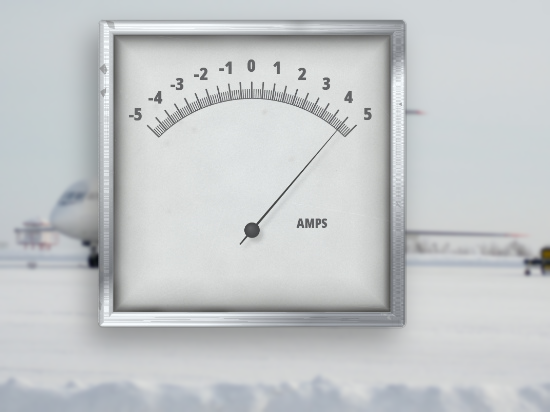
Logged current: 4.5,A
